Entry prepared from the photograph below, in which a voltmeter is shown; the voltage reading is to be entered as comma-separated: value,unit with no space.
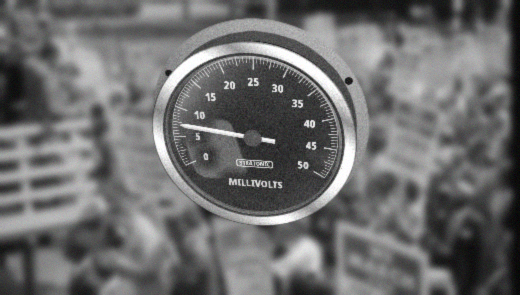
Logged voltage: 7.5,mV
